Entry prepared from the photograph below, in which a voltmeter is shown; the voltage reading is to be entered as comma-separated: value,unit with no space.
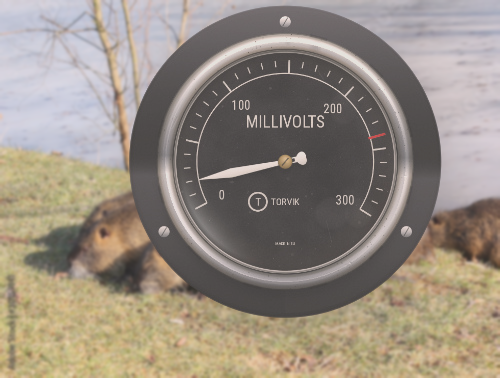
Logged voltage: 20,mV
